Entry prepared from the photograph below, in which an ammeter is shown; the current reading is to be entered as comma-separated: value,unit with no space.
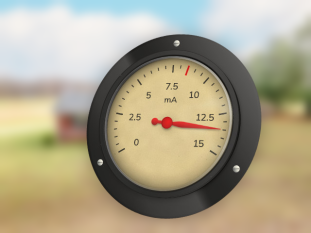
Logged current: 13.5,mA
